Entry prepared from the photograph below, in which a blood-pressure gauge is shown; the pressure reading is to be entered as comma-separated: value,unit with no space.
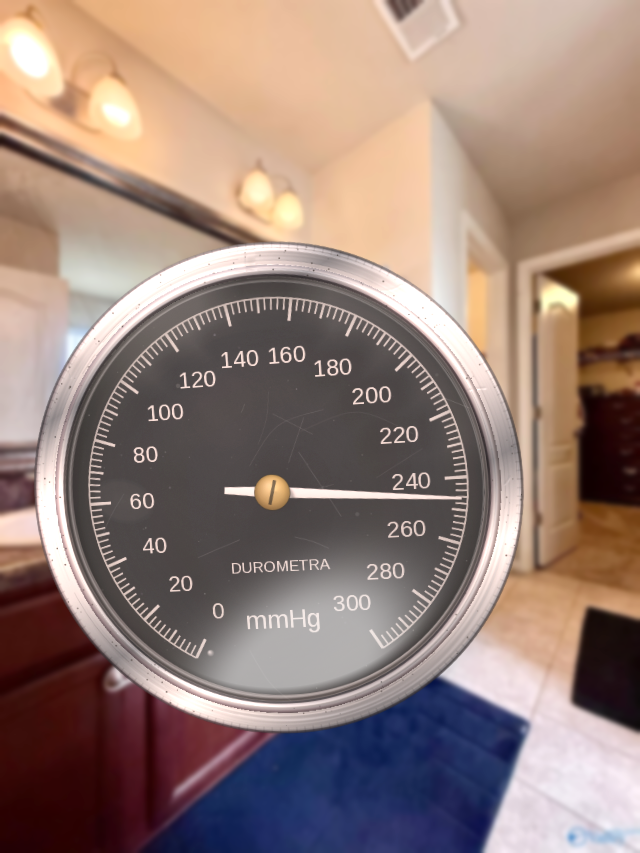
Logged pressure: 246,mmHg
